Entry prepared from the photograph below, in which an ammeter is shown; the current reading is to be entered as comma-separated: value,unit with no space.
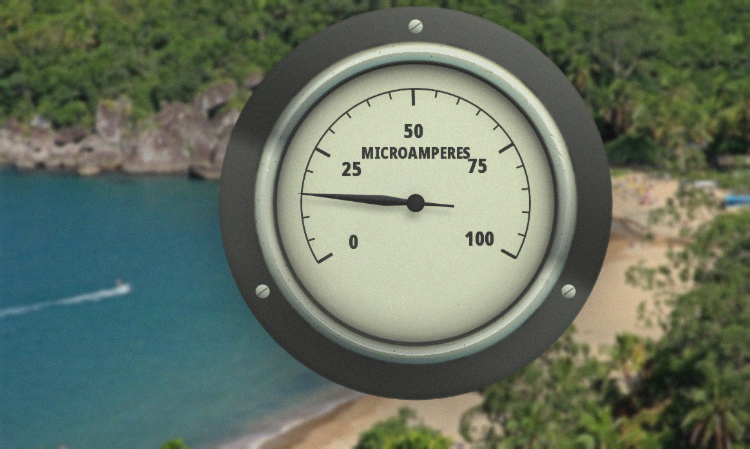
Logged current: 15,µA
